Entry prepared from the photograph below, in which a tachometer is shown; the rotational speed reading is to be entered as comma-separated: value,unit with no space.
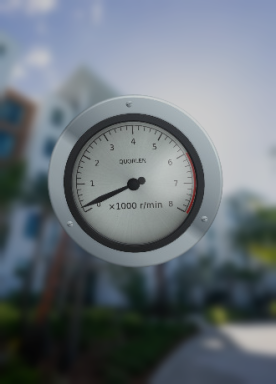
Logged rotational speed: 200,rpm
